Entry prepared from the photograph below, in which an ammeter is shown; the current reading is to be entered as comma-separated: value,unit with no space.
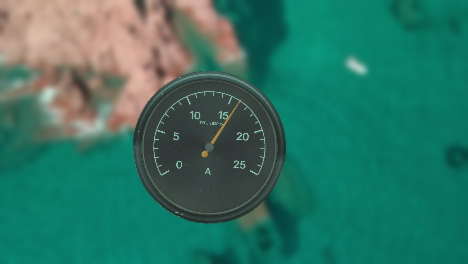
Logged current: 16,A
